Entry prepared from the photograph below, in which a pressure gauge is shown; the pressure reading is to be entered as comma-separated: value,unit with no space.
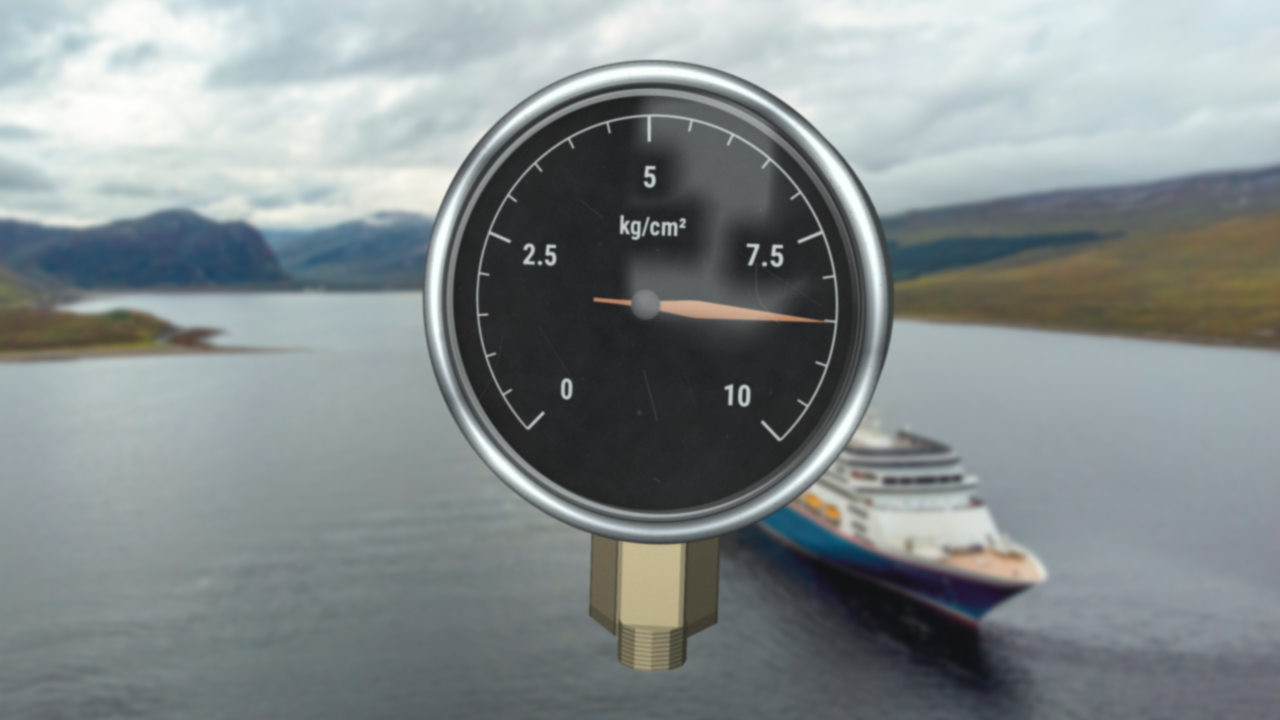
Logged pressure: 8.5,kg/cm²
